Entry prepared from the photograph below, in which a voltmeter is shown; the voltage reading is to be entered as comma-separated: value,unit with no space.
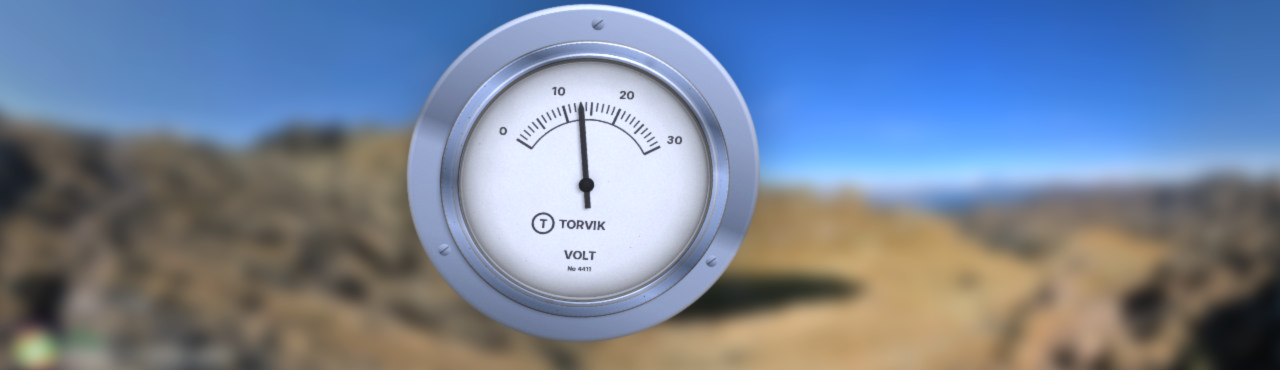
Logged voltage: 13,V
